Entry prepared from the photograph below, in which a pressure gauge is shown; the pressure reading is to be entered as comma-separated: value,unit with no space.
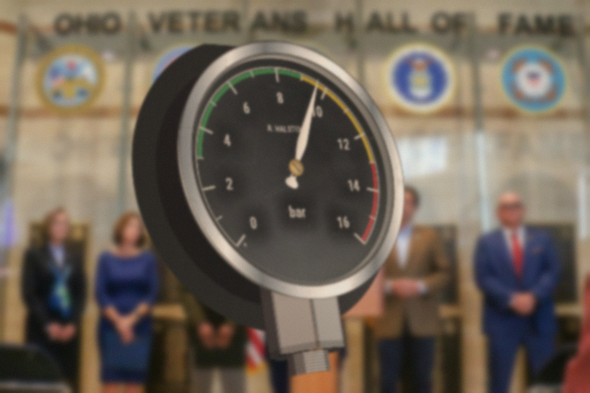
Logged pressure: 9.5,bar
